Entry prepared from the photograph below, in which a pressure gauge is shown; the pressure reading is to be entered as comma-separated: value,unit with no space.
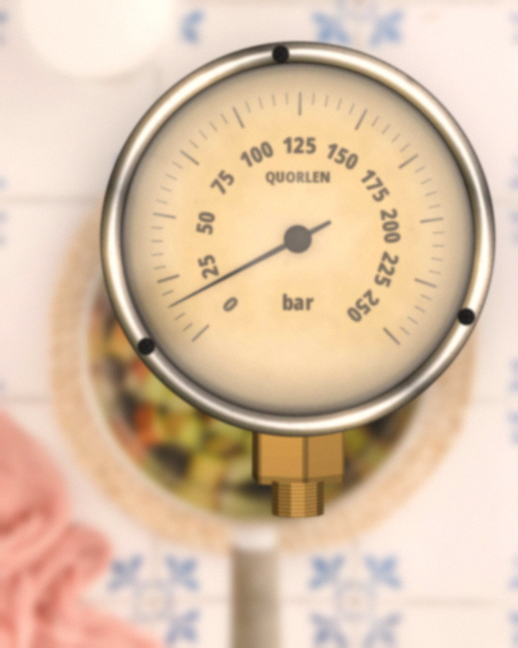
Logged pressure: 15,bar
